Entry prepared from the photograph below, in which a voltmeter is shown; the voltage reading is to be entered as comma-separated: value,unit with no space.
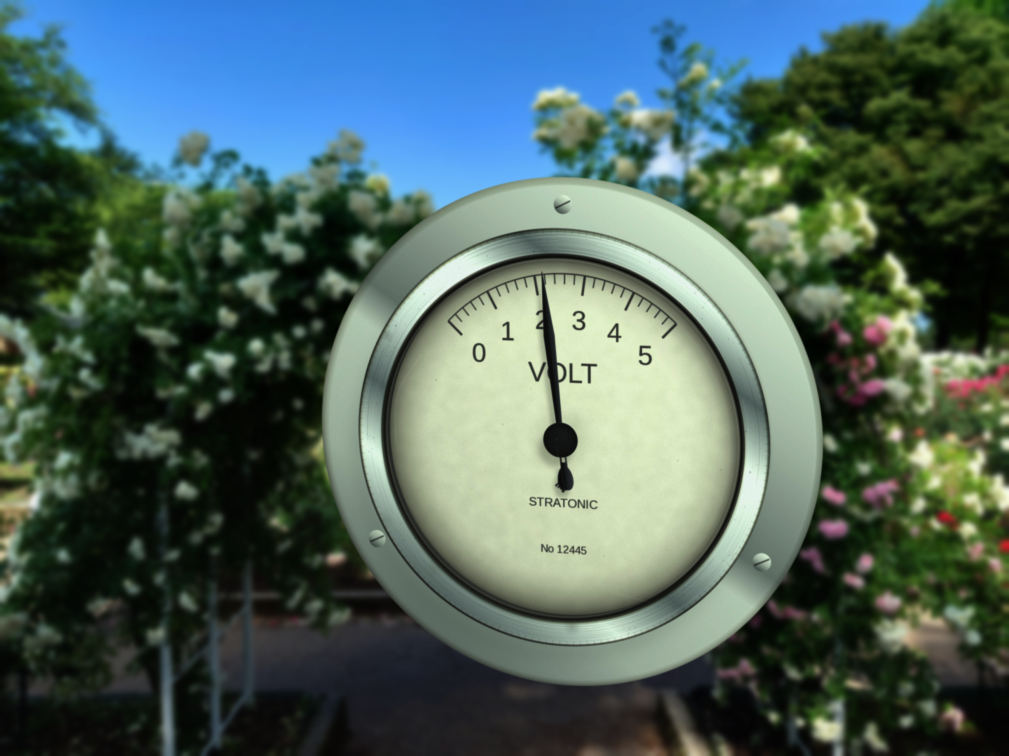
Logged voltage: 2.2,V
